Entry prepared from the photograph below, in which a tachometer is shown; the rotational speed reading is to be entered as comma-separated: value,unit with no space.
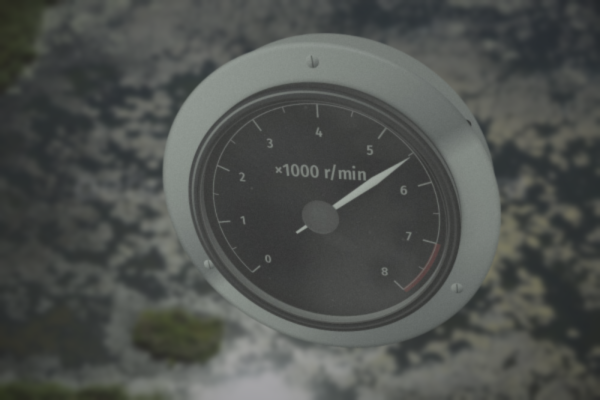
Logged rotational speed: 5500,rpm
